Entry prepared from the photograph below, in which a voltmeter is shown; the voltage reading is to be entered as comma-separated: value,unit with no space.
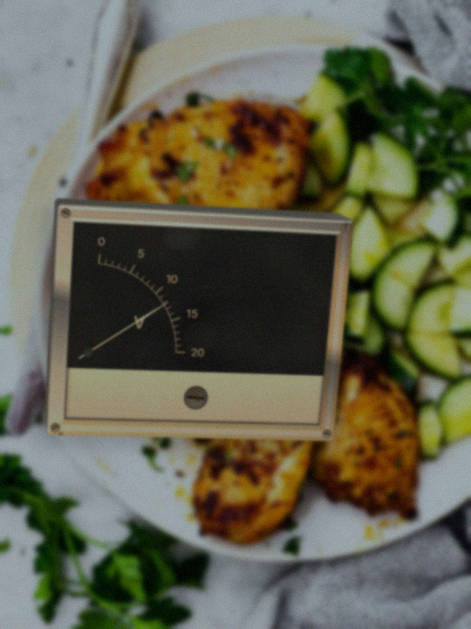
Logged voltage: 12,V
